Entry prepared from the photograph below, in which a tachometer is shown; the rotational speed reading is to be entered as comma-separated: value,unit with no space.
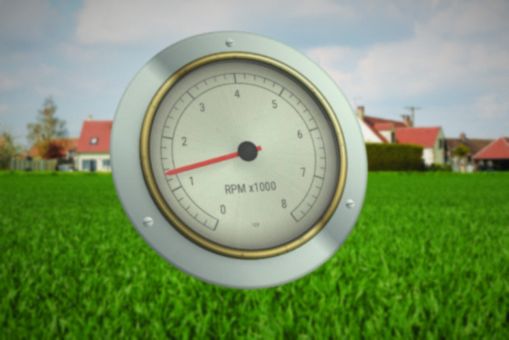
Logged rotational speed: 1300,rpm
